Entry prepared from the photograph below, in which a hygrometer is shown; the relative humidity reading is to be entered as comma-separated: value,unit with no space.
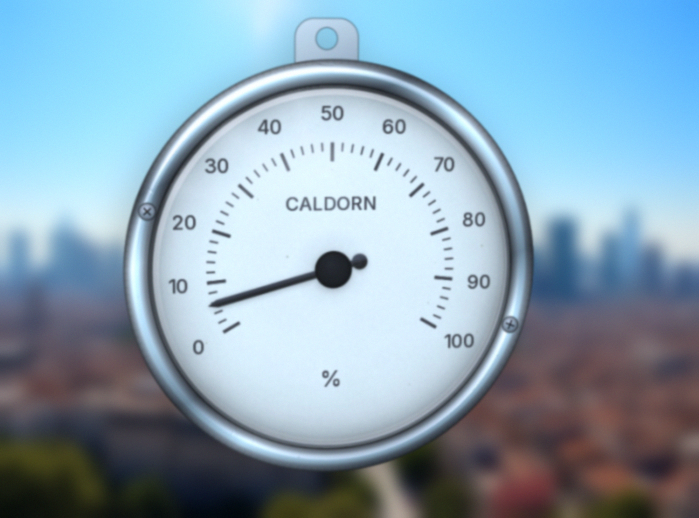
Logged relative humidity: 6,%
